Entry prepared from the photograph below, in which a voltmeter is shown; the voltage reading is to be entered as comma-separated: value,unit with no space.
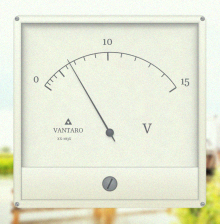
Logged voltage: 6.5,V
